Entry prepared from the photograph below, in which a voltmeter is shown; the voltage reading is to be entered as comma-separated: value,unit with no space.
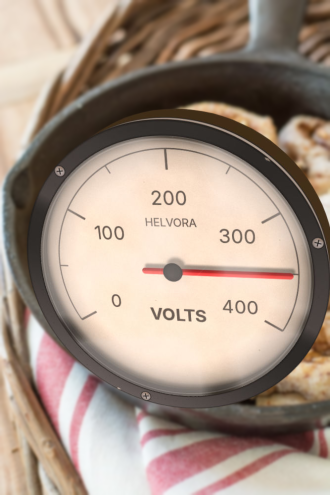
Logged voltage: 350,V
